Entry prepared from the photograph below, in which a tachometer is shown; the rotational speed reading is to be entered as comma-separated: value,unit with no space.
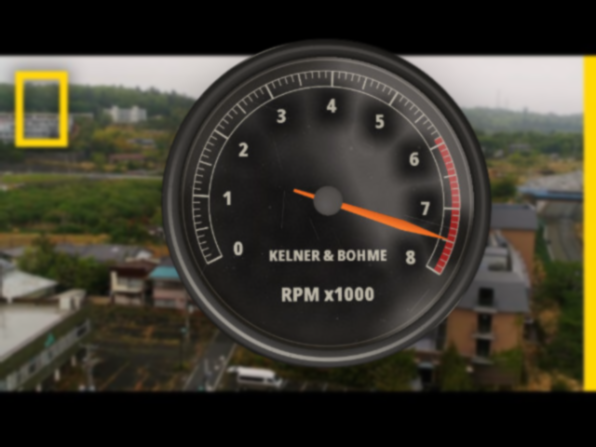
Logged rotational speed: 7500,rpm
